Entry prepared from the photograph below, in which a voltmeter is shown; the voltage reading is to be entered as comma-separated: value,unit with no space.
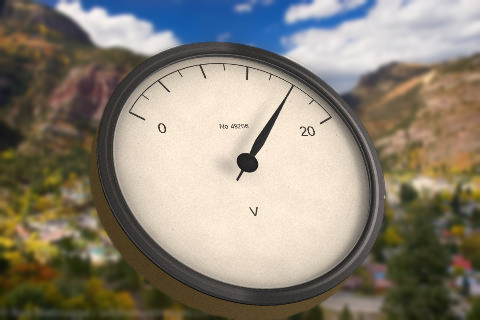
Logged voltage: 16,V
